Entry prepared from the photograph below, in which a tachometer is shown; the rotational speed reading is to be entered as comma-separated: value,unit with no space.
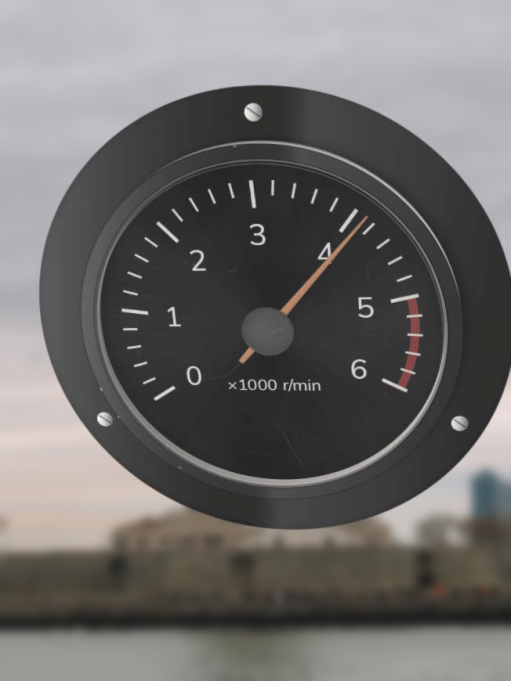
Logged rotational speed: 4100,rpm
